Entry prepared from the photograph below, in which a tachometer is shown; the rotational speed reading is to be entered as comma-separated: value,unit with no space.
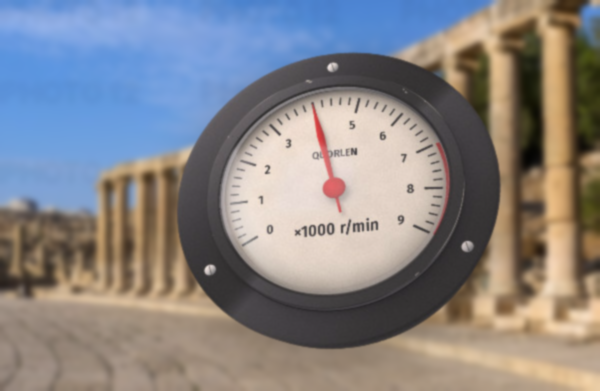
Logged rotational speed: 4000,rpm
